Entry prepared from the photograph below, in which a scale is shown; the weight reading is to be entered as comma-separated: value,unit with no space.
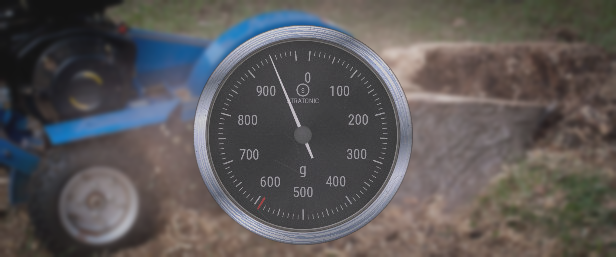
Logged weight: 950,g
